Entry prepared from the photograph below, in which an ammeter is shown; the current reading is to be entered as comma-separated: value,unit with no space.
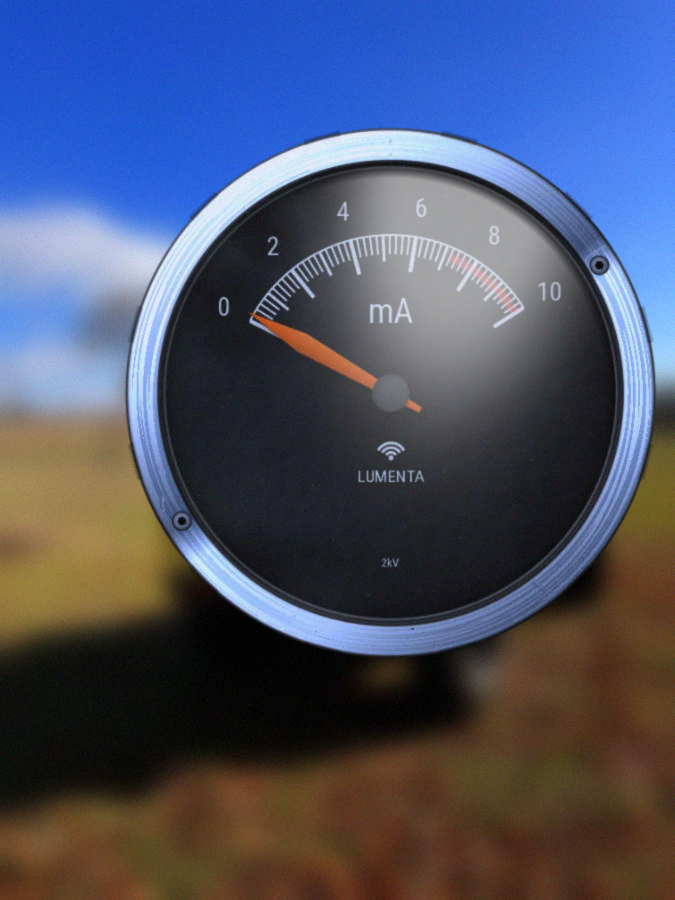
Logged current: 0.2,mA
